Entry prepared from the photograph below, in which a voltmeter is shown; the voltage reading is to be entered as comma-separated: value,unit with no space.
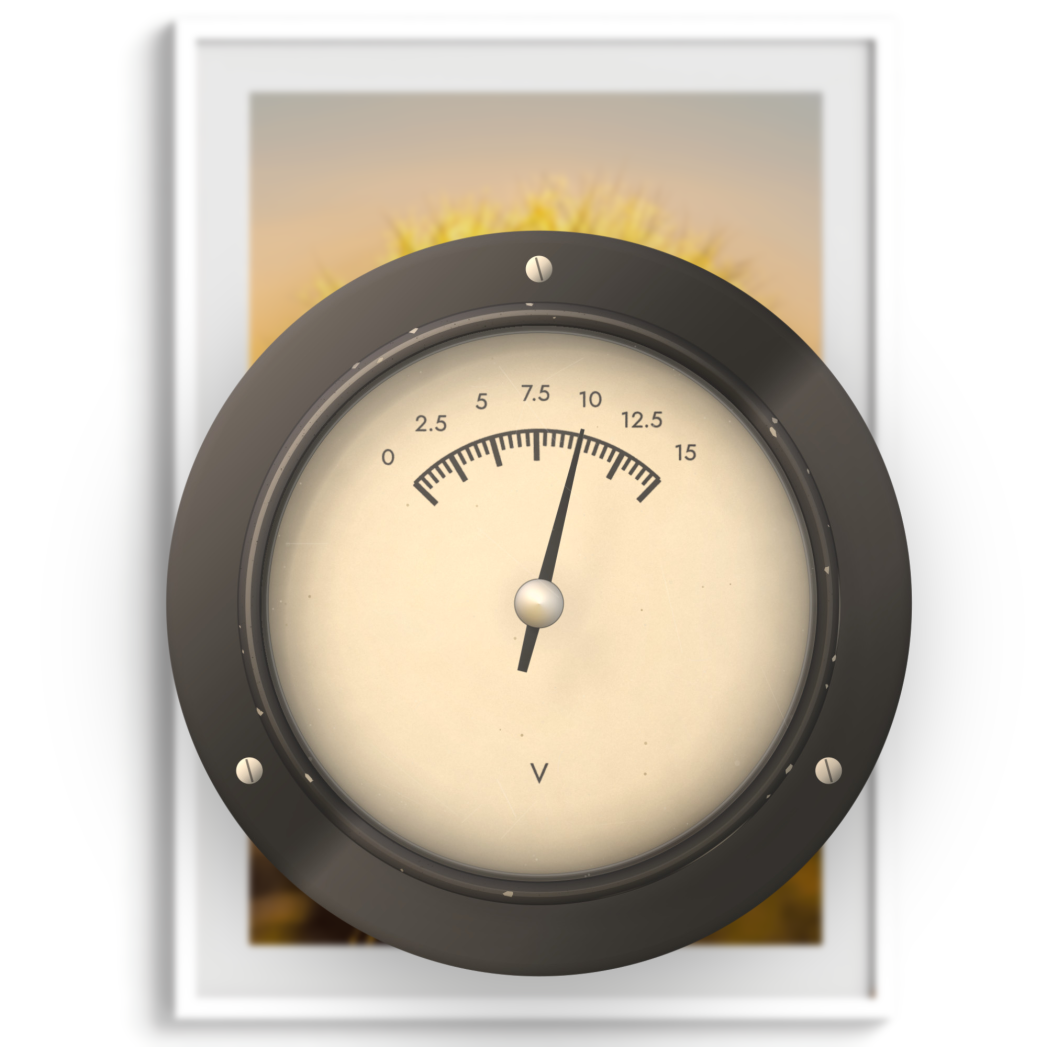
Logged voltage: 10,V
